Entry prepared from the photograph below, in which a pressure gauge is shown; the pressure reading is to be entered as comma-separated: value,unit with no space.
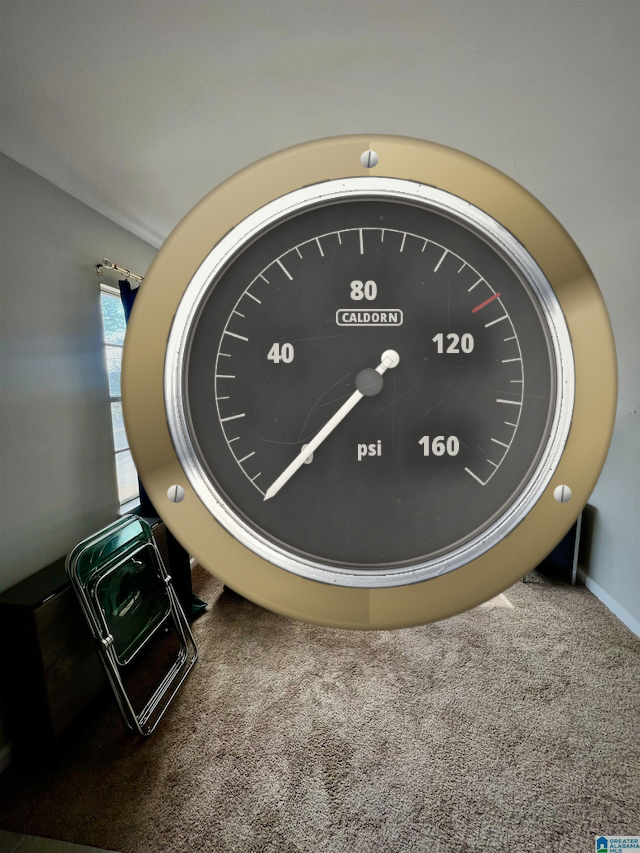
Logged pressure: 0,psi
